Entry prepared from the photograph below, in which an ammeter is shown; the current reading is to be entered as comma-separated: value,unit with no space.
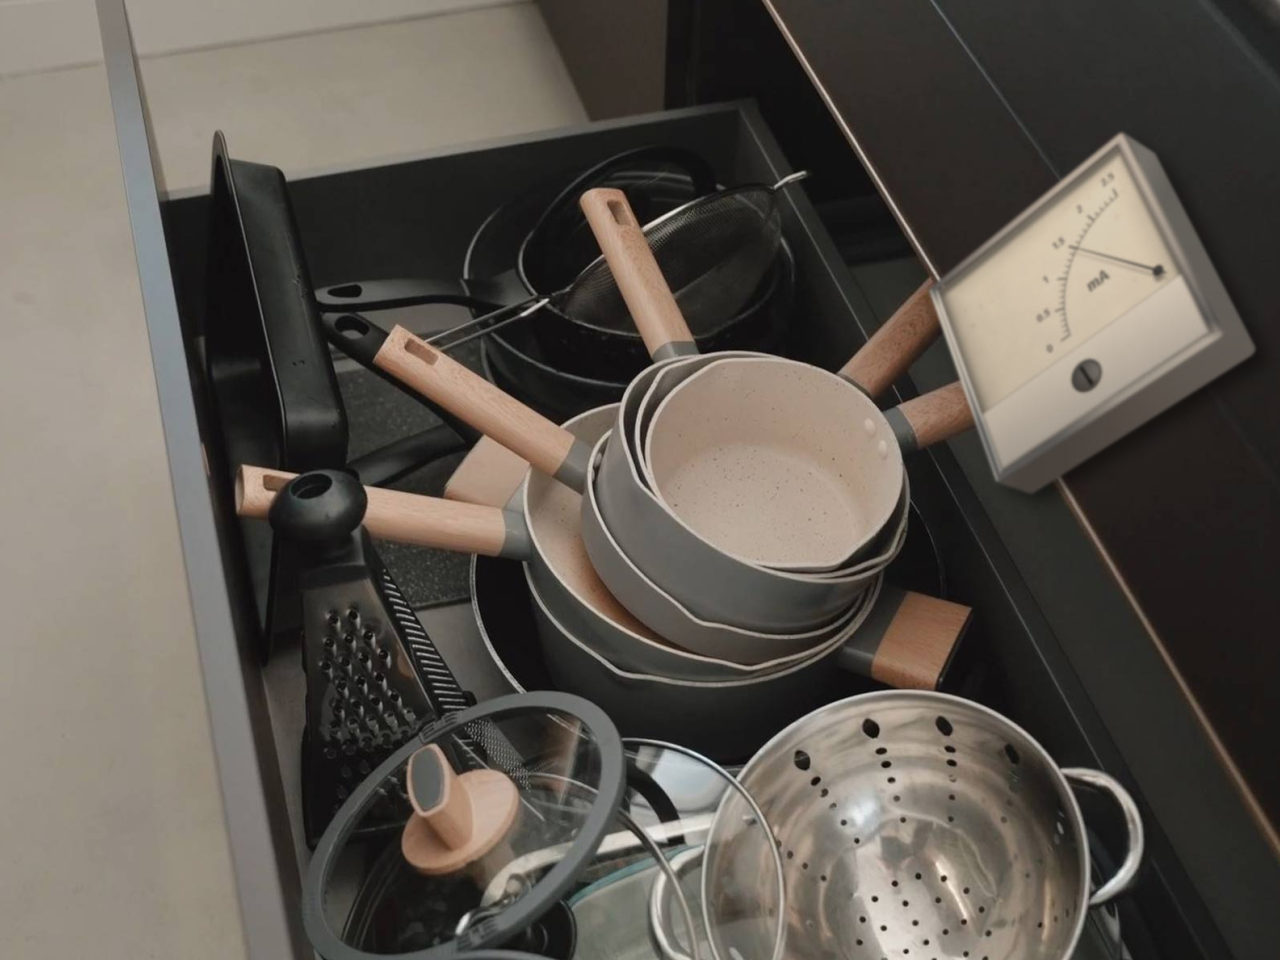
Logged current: 1.5,mA
